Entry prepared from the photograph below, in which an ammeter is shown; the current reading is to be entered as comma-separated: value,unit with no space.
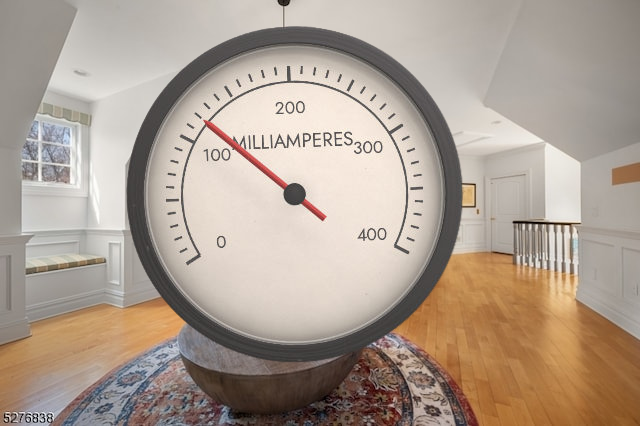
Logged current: 120,mA
